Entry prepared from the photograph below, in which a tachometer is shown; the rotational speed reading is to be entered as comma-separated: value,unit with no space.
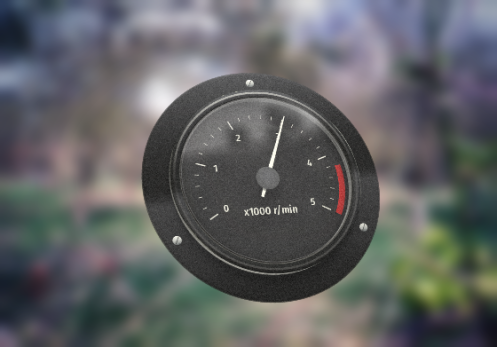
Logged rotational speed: 3000,rpm
